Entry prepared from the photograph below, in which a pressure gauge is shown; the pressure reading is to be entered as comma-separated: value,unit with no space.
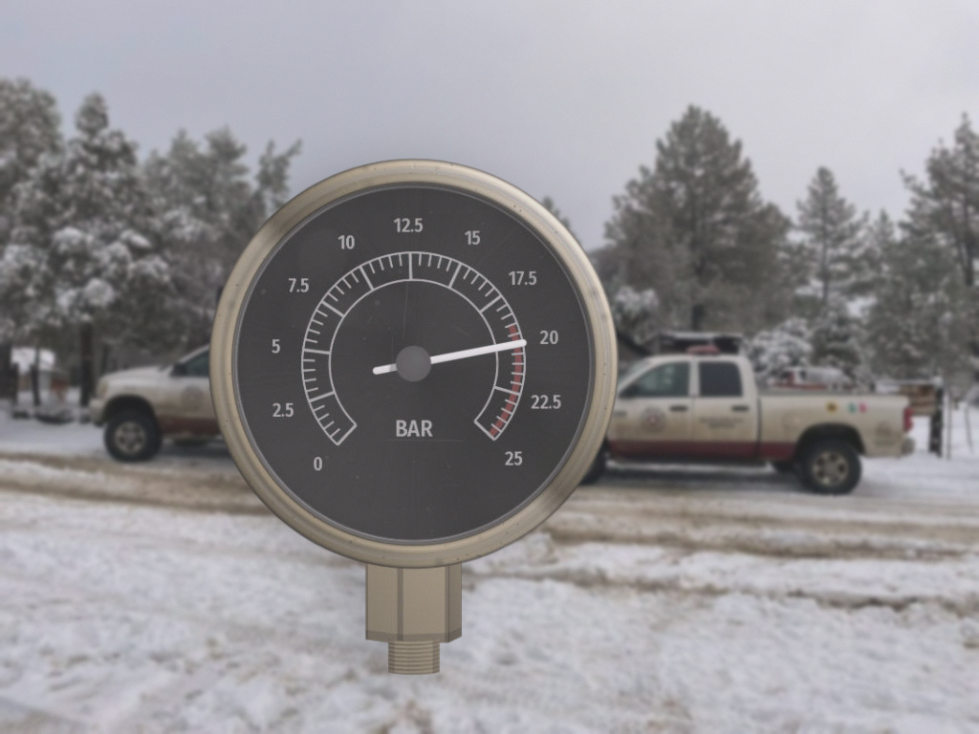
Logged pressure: 20,bar
